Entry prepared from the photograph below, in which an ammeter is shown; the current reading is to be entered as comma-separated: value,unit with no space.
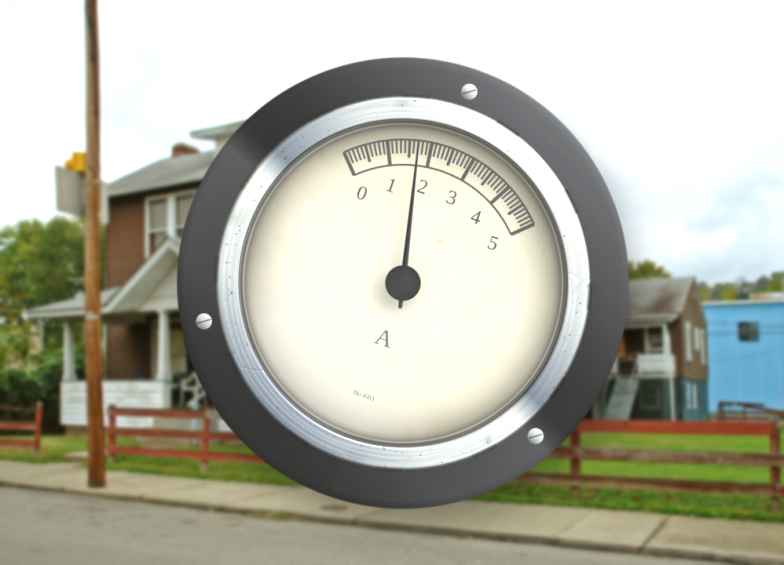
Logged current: 1.7,A
